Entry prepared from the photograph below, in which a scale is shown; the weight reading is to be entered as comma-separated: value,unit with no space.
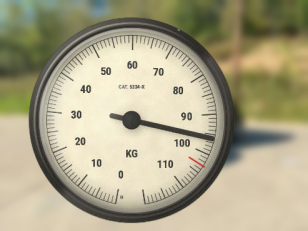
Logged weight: 96,kg
